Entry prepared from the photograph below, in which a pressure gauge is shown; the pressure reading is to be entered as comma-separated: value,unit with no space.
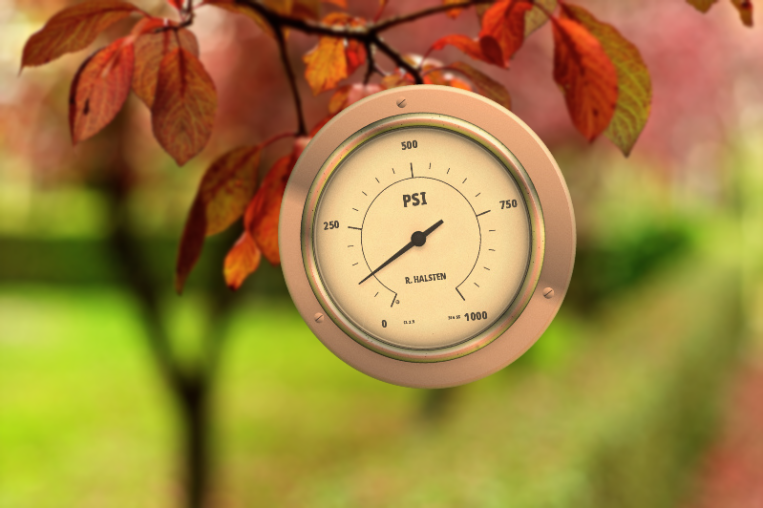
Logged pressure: 100,psi
